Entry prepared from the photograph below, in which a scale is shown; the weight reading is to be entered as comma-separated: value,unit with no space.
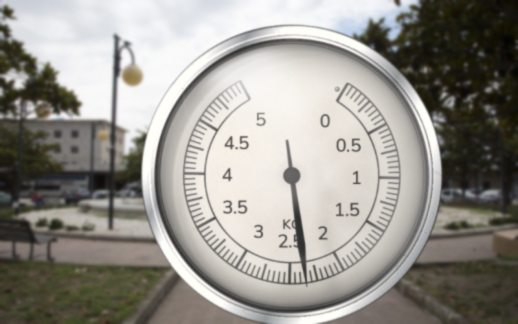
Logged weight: 2.35,kg
